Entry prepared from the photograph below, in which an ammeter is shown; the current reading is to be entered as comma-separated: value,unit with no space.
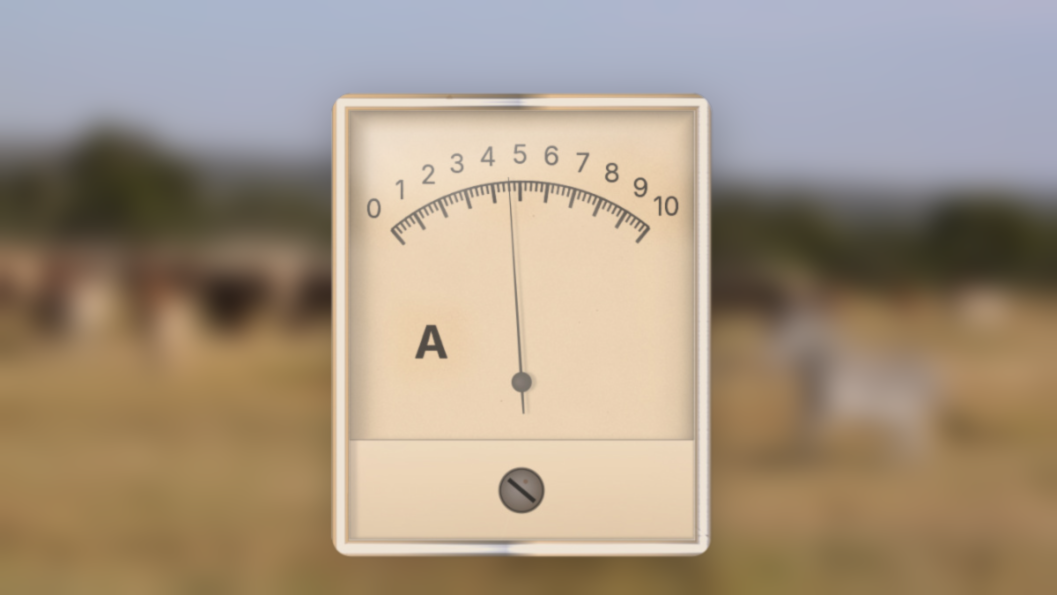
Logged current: 4.6,A
